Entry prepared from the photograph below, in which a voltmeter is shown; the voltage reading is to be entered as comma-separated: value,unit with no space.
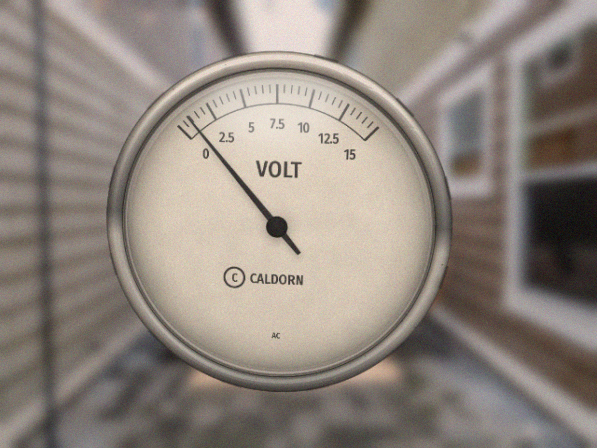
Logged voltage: 1,V
